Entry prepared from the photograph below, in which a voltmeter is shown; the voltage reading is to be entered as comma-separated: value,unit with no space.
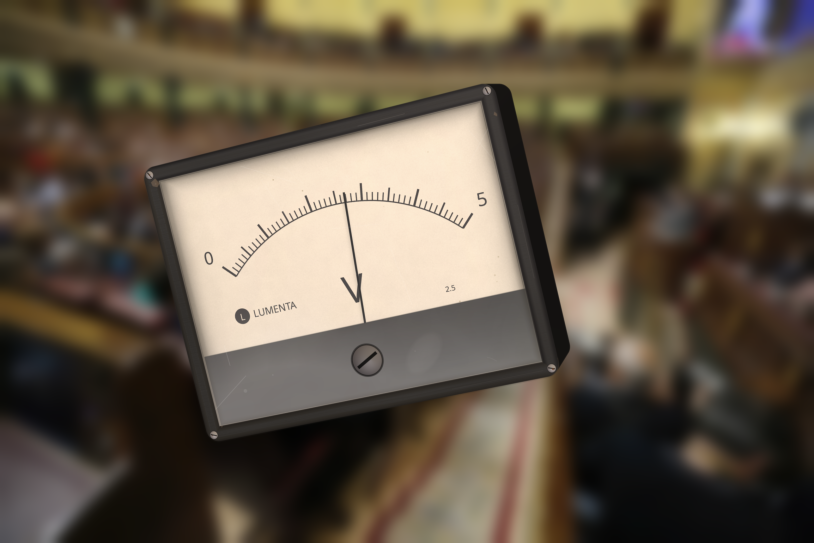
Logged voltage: 2.7,V
